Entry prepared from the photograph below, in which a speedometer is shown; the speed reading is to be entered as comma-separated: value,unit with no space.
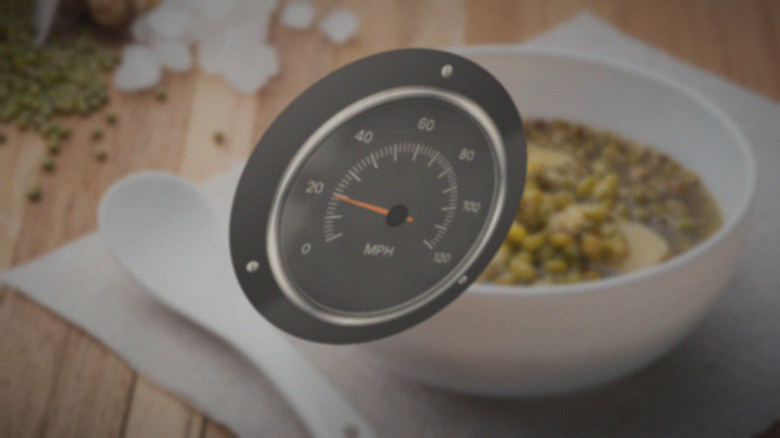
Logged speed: 20,mph
